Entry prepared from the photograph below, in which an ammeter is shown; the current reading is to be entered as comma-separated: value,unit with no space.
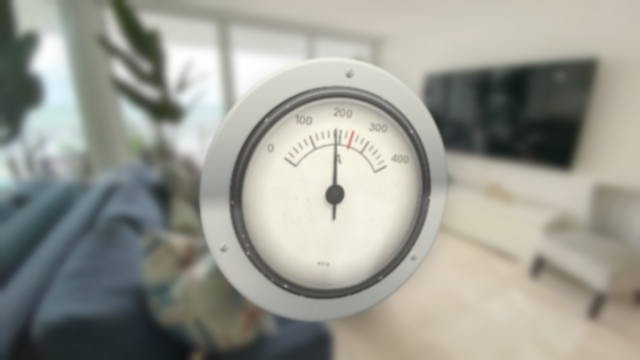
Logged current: 180,A
